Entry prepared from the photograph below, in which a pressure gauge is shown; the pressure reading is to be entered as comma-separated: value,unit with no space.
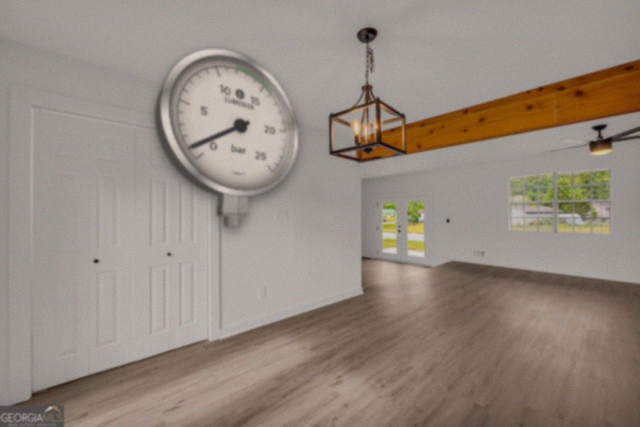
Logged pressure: 1,bar
